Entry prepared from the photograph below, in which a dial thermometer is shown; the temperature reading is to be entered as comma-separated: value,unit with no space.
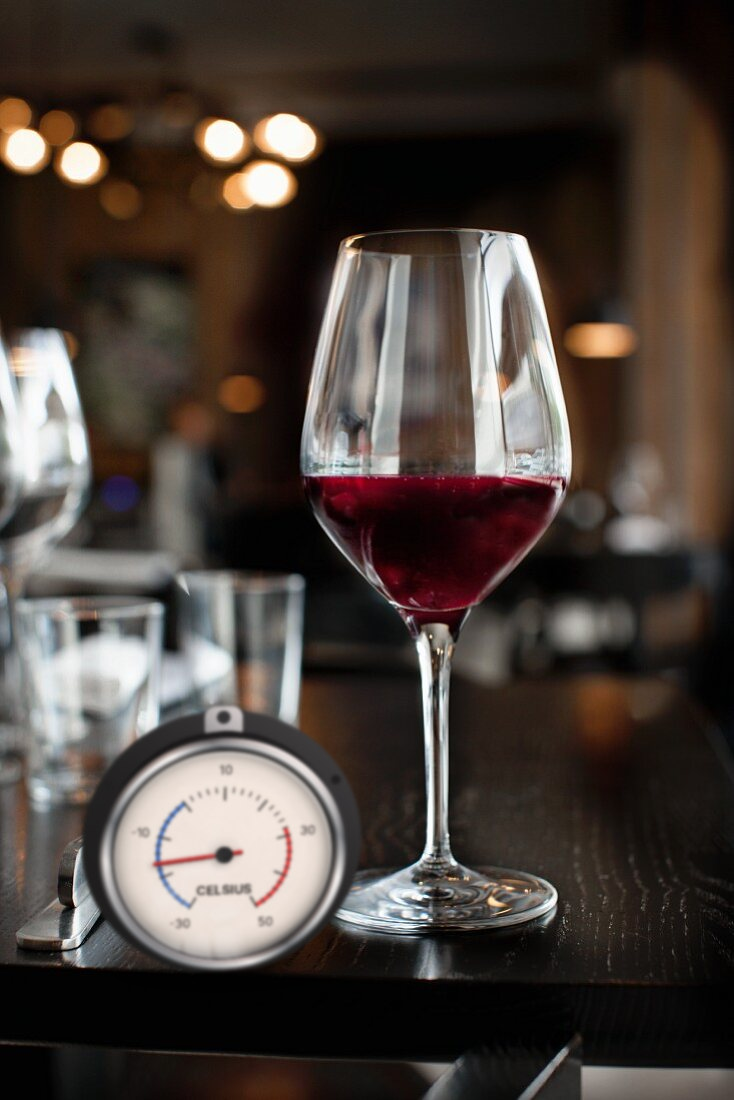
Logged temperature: -16,°C
